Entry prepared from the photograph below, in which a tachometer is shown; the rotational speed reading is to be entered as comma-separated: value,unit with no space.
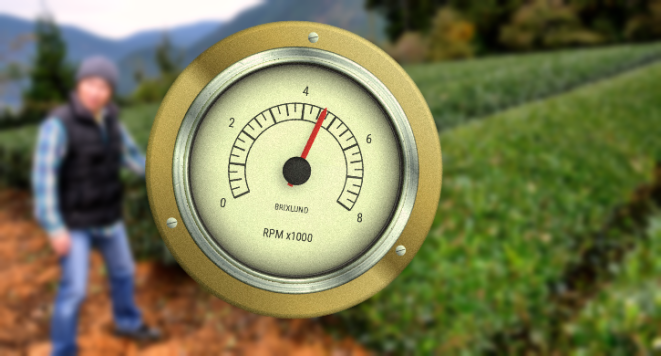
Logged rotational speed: 4625,rpm
